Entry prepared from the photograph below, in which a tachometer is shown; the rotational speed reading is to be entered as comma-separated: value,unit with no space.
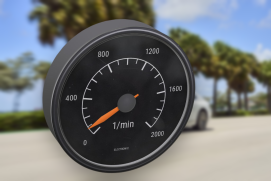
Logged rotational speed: 100,rpm
